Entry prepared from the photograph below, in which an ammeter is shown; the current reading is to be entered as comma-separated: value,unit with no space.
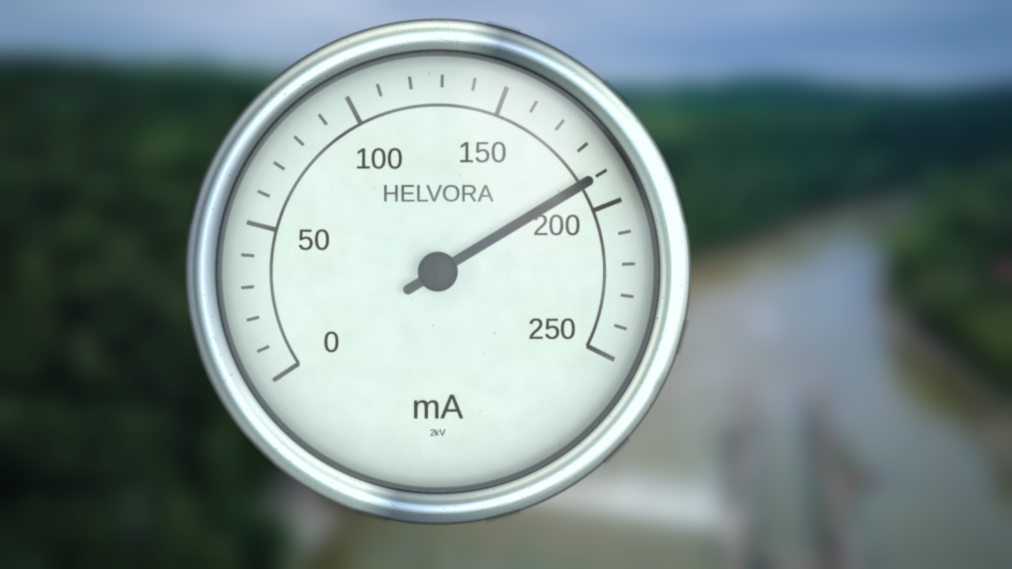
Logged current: 190,mA
